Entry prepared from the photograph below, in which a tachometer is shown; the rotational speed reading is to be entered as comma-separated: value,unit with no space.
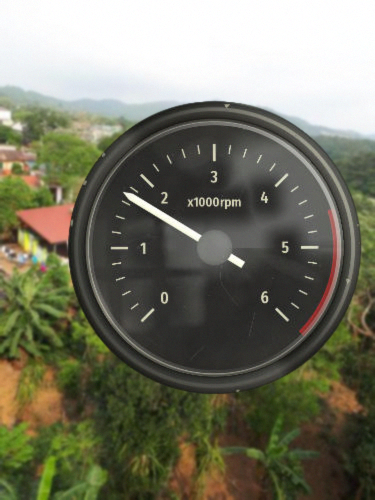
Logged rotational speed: 1700,rpm
